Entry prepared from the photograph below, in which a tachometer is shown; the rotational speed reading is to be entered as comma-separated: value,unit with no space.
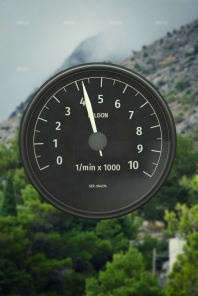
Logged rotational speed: 4250,rpm
